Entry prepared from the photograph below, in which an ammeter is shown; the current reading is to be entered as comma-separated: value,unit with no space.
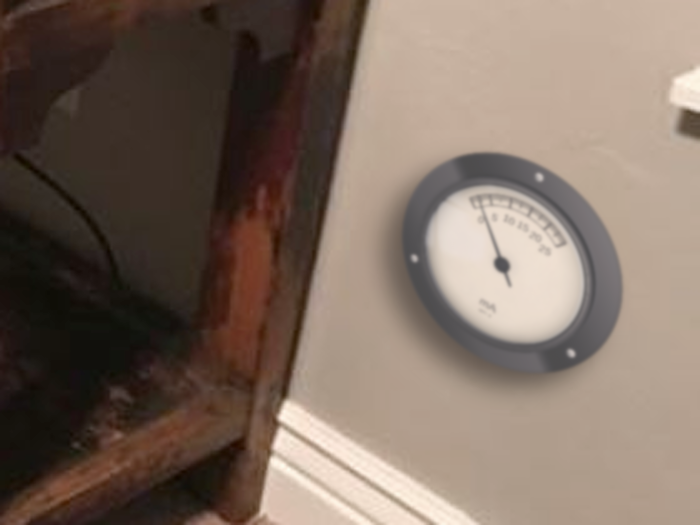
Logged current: 2.5,mA
